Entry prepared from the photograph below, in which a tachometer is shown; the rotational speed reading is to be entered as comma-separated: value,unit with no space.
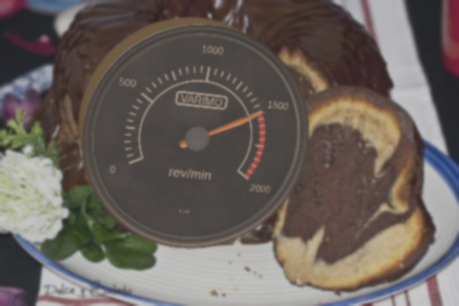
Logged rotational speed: 1500,rpm
